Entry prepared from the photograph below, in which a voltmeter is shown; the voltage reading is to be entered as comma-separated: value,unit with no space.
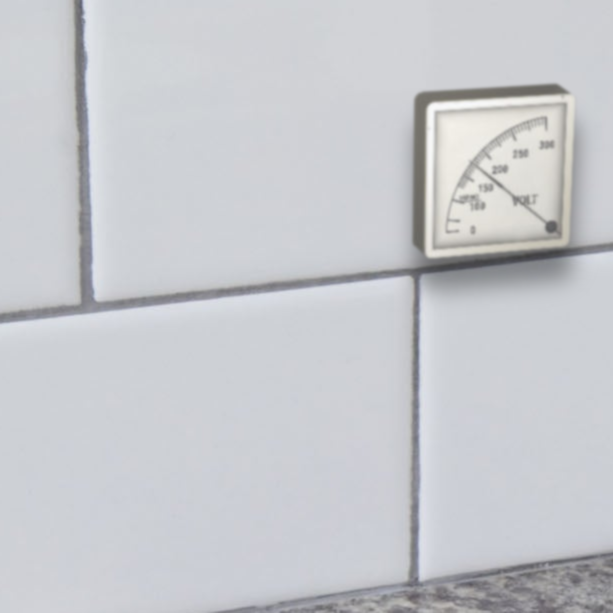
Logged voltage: 175,V
